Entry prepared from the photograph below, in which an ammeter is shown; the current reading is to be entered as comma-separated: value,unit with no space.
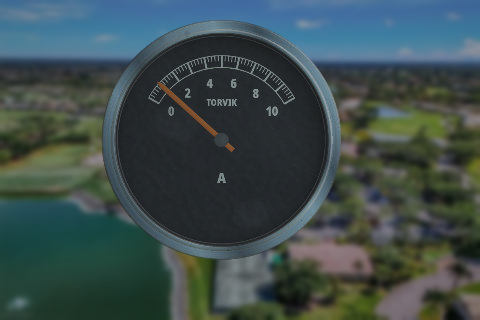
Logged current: 1,A
